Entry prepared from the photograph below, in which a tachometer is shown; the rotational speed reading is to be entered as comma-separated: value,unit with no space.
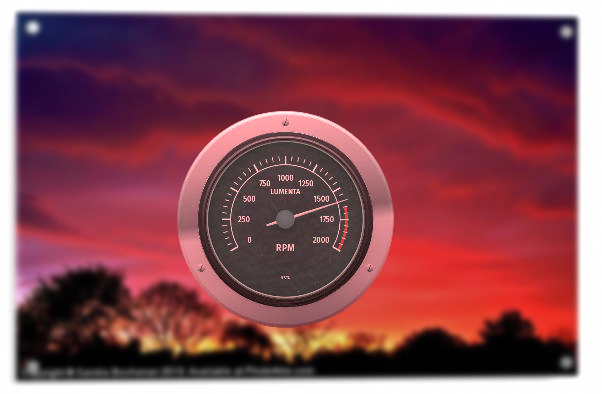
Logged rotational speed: 1600,rpm
